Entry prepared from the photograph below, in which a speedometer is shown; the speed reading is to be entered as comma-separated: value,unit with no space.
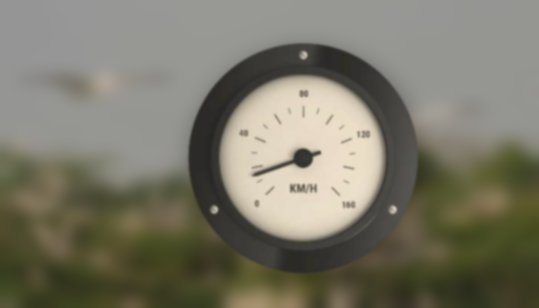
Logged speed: 15,km/h
